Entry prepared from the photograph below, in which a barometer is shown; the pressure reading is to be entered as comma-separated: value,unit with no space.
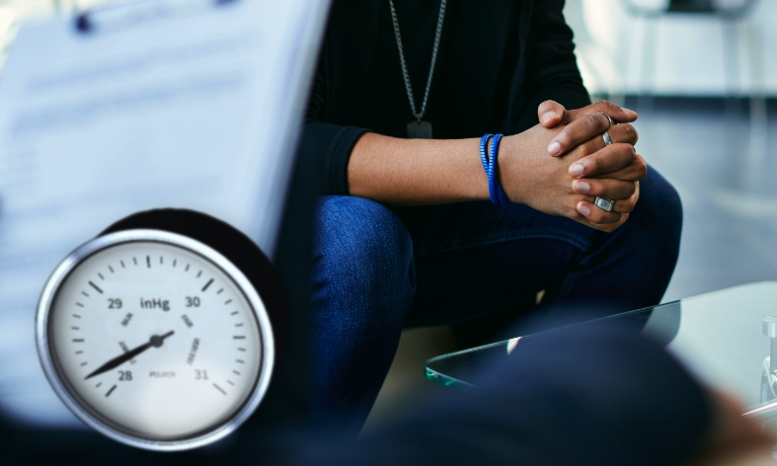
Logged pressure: 28.2,inHg
